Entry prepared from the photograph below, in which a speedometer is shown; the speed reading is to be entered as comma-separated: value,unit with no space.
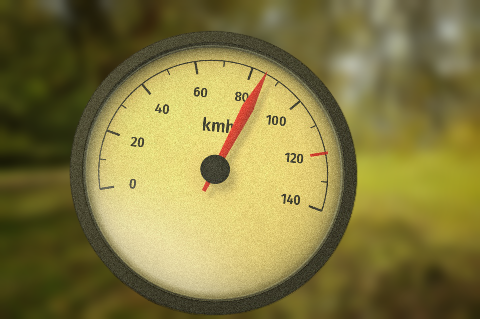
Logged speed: 85,km/h
